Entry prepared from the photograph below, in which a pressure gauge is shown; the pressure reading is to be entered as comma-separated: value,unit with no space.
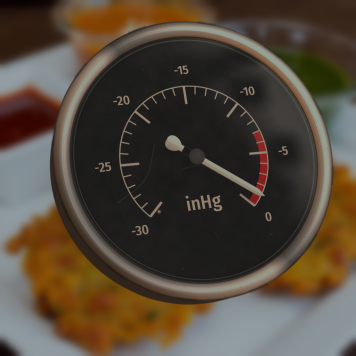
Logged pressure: -1,inHg
